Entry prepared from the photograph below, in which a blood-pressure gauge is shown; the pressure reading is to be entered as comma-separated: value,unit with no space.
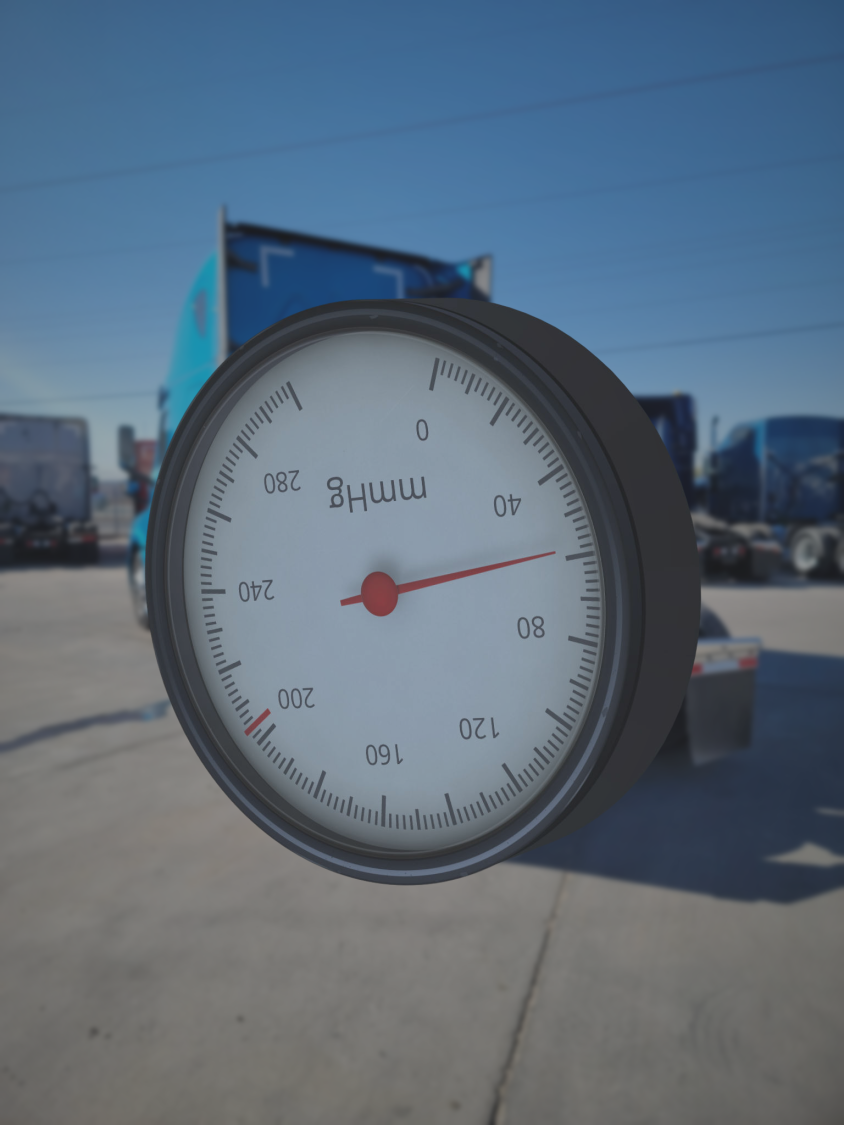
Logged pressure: 58,mmHg
